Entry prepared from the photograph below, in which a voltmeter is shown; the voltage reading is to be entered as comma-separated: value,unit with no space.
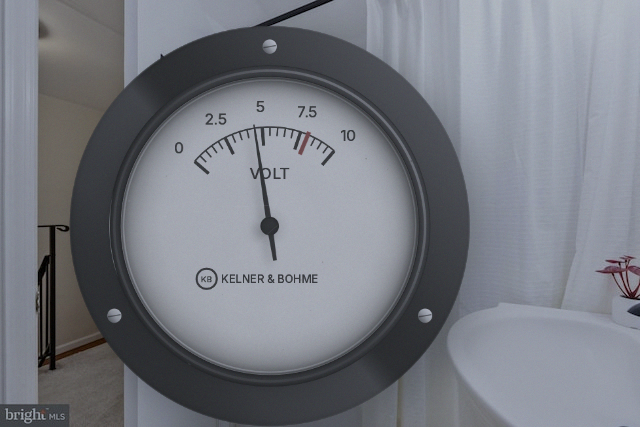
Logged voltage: 4.5,V
